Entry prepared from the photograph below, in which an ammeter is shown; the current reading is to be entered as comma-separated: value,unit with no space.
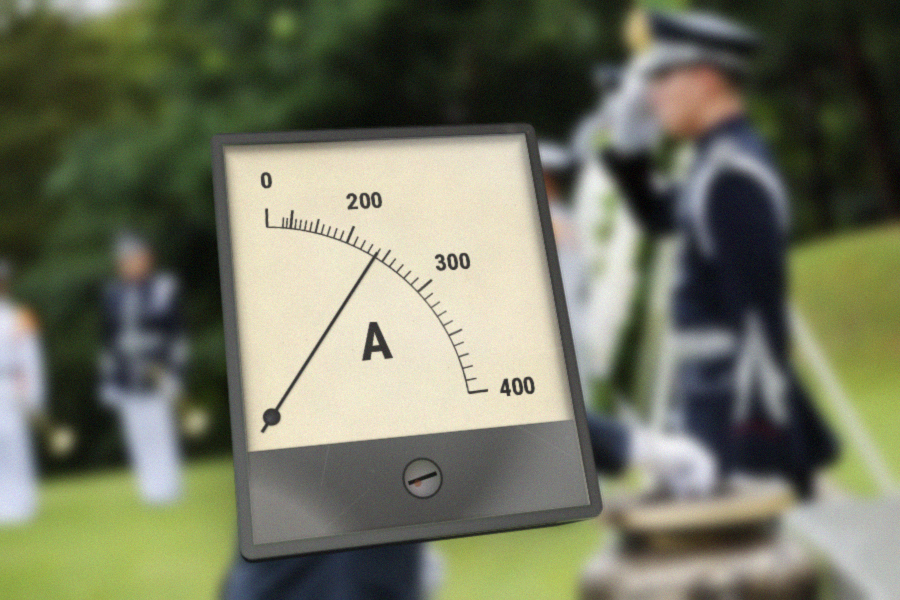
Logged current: 240,A
